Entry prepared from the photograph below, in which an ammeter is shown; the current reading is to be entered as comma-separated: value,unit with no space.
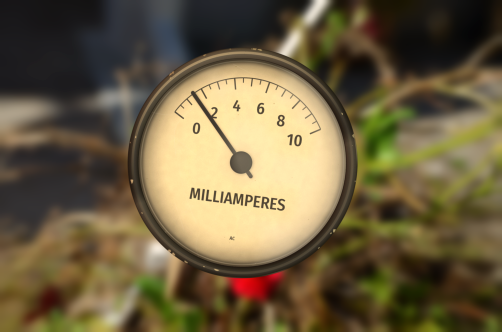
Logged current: 1.5,mA
